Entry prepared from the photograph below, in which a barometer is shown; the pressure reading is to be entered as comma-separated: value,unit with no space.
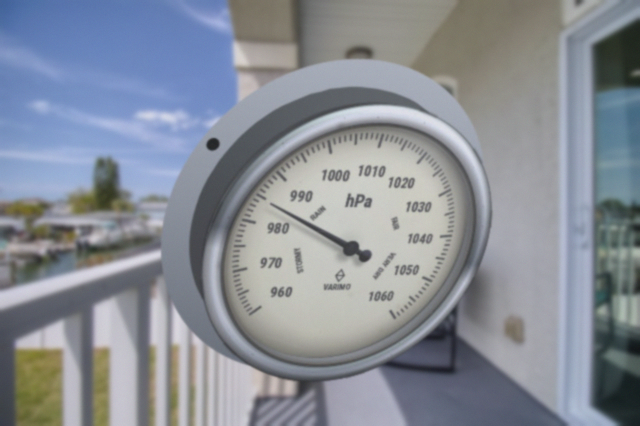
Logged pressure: 985,hPa
